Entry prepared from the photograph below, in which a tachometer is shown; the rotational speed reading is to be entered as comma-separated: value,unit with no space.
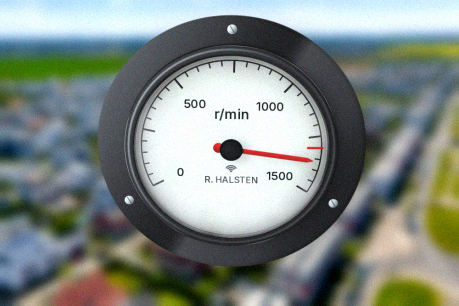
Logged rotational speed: 1350,rpm
